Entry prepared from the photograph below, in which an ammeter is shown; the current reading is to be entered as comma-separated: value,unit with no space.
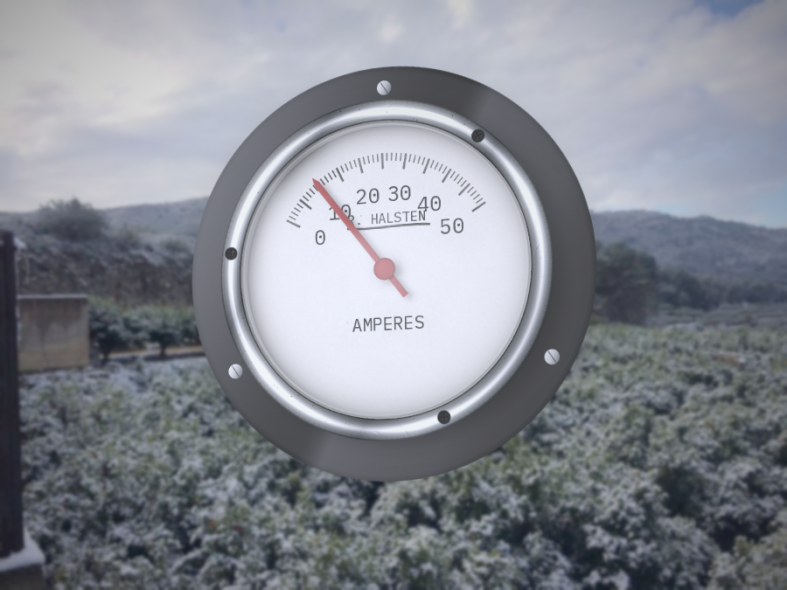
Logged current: 10,A
